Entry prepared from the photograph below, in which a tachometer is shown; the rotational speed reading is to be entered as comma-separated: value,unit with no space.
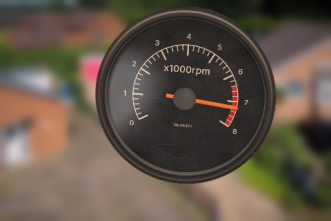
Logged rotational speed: 7200,rpm
